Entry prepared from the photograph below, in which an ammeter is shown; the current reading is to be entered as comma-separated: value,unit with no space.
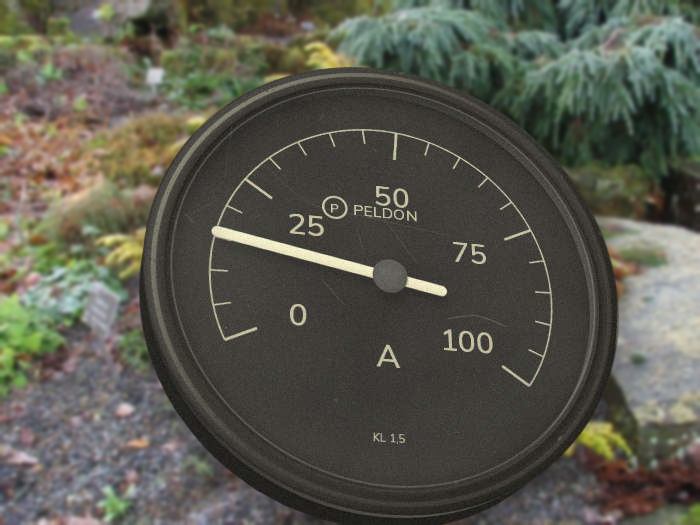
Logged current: 15,A
